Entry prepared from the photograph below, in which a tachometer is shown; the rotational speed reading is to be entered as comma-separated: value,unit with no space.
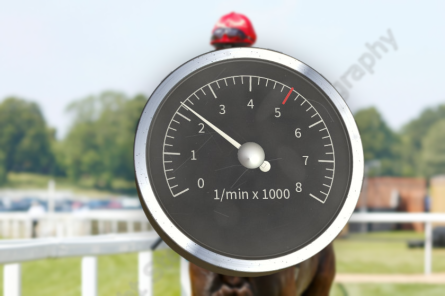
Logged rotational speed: 2200,rpm
